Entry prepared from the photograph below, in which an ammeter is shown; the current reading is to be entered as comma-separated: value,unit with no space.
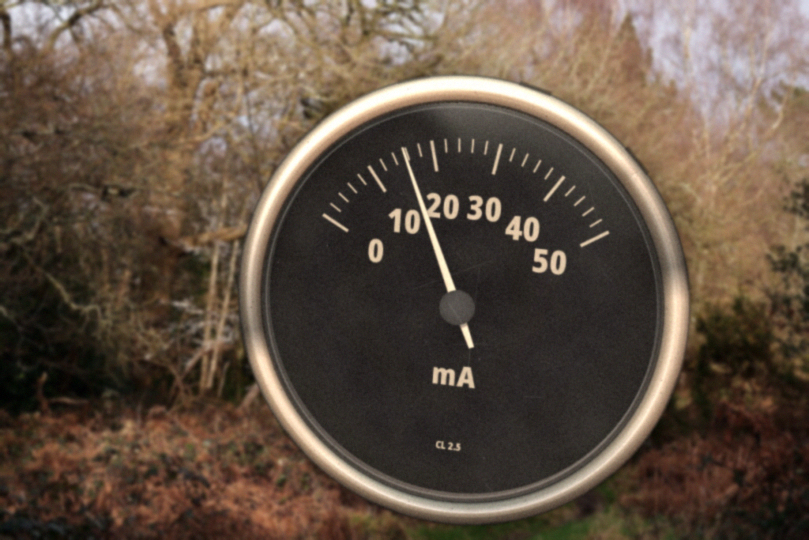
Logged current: 16,mA
